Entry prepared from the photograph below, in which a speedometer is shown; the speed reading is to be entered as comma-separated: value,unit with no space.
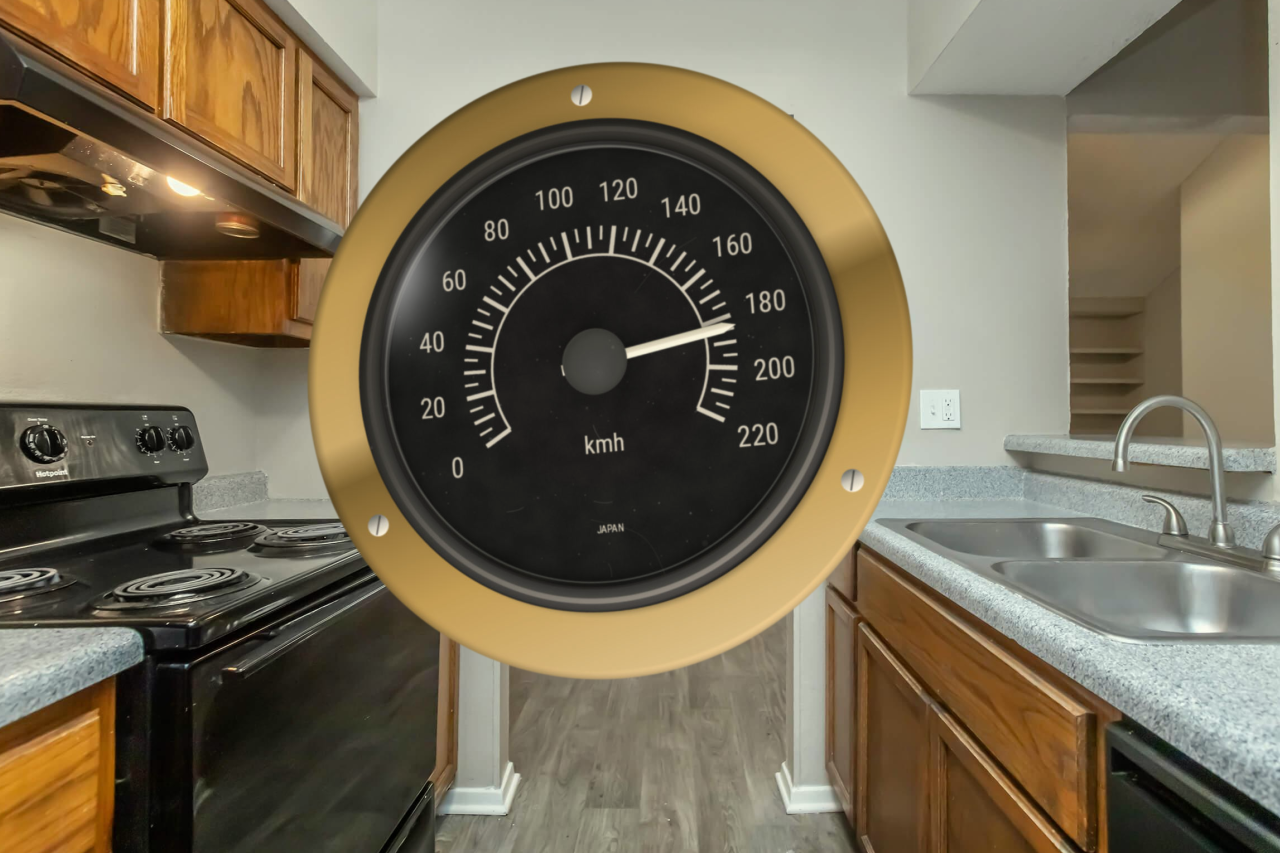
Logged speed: 185,km/h
